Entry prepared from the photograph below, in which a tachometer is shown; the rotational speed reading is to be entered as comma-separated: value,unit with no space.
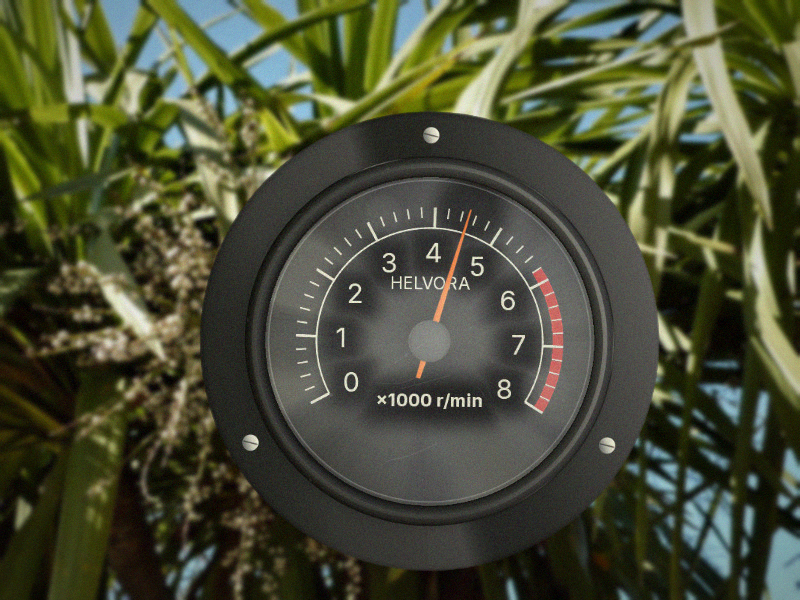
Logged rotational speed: 4500,rpm
